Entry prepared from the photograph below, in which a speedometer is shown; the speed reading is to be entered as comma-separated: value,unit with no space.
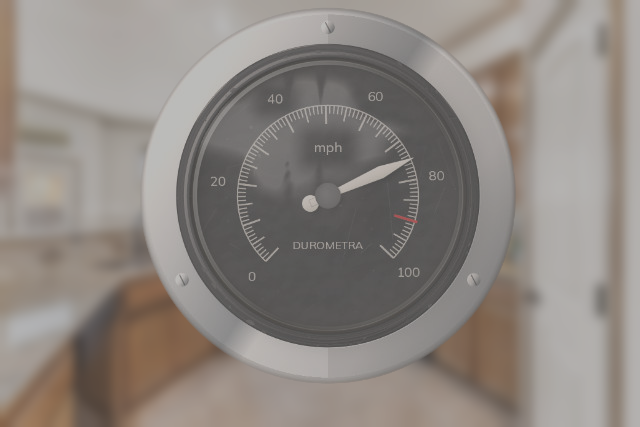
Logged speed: 75,mph
